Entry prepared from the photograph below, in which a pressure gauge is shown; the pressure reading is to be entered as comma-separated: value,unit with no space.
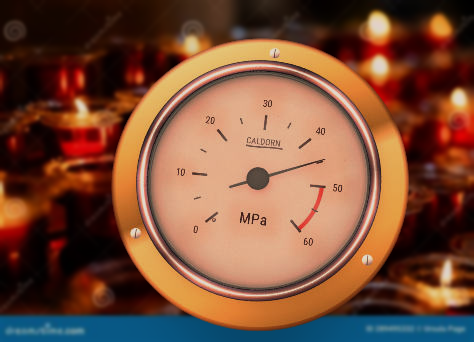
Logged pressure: 45,MPa
